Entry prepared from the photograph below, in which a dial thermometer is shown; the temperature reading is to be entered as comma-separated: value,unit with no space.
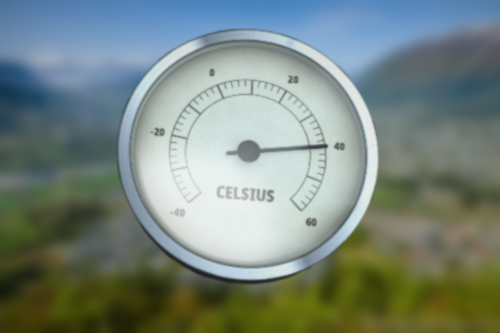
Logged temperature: 40,°C
